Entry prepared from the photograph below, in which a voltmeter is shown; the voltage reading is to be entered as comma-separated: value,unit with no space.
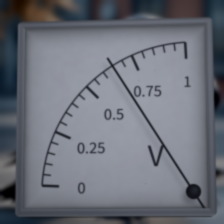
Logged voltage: 0.65,V
